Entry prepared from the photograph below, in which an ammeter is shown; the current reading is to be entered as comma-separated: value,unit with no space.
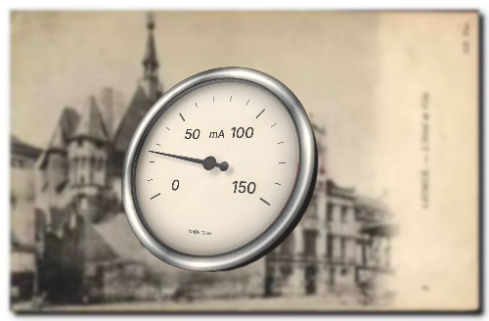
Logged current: 25,mA
